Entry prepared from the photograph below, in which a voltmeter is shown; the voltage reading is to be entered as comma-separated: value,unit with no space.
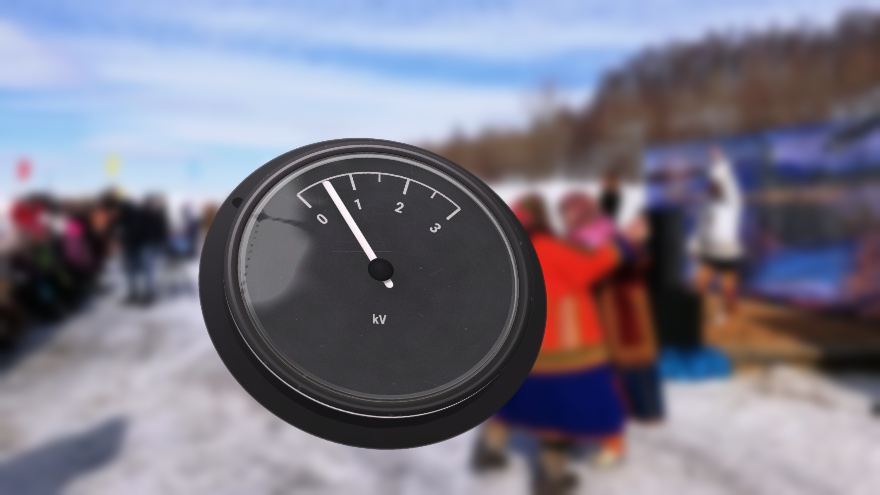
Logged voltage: 0.5,kV
